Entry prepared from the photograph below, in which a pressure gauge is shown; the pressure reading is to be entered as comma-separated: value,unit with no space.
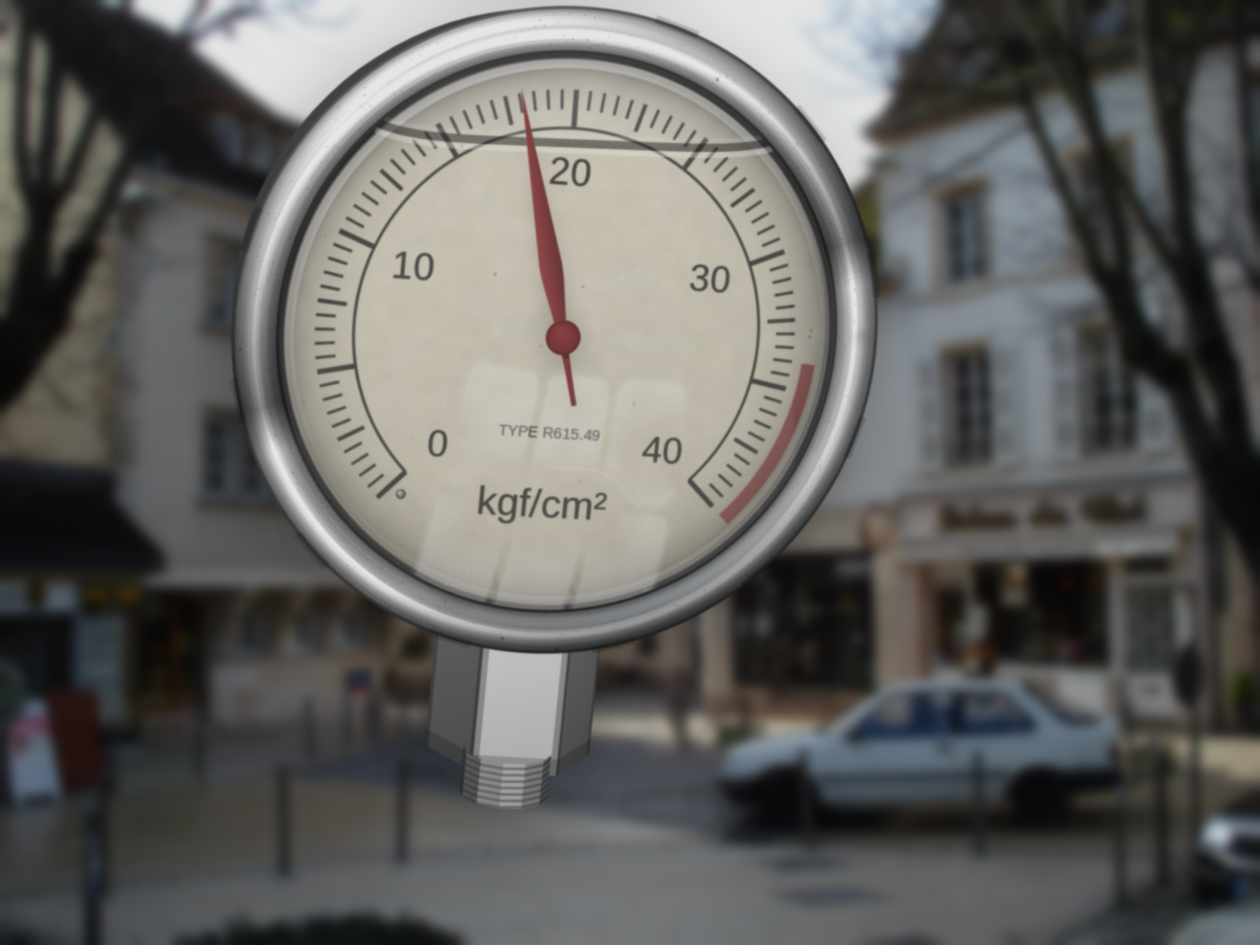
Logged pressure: 18,kg/cm²
